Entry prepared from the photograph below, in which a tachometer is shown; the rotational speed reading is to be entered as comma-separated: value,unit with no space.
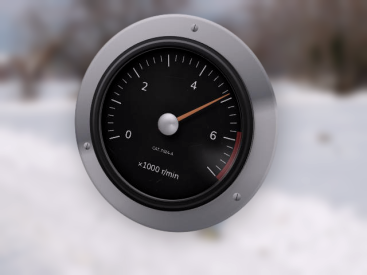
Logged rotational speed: 4900,rpm
